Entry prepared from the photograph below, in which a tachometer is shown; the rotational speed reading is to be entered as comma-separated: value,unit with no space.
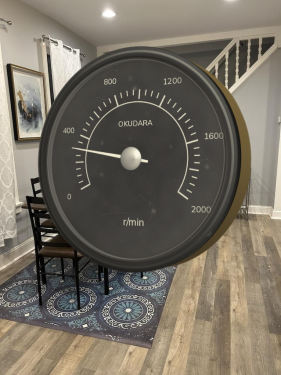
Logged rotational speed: 300,rpm
